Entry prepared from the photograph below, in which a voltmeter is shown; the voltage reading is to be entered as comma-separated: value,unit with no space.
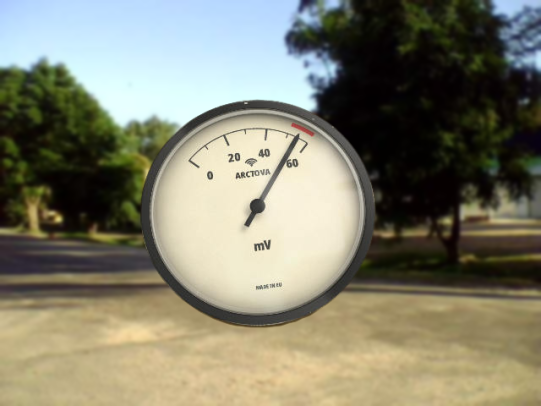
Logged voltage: 55,mV
